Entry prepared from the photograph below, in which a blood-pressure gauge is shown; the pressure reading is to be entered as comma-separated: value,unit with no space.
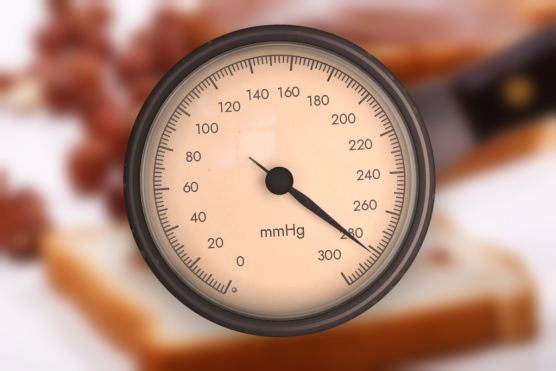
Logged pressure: 282,mmHg
